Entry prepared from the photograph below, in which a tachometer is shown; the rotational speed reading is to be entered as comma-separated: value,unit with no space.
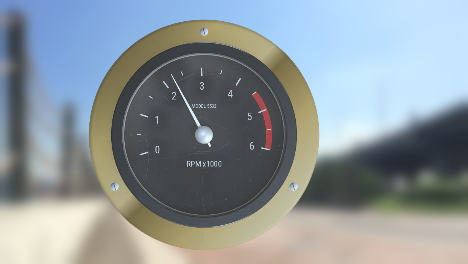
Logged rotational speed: 2250,rpm
